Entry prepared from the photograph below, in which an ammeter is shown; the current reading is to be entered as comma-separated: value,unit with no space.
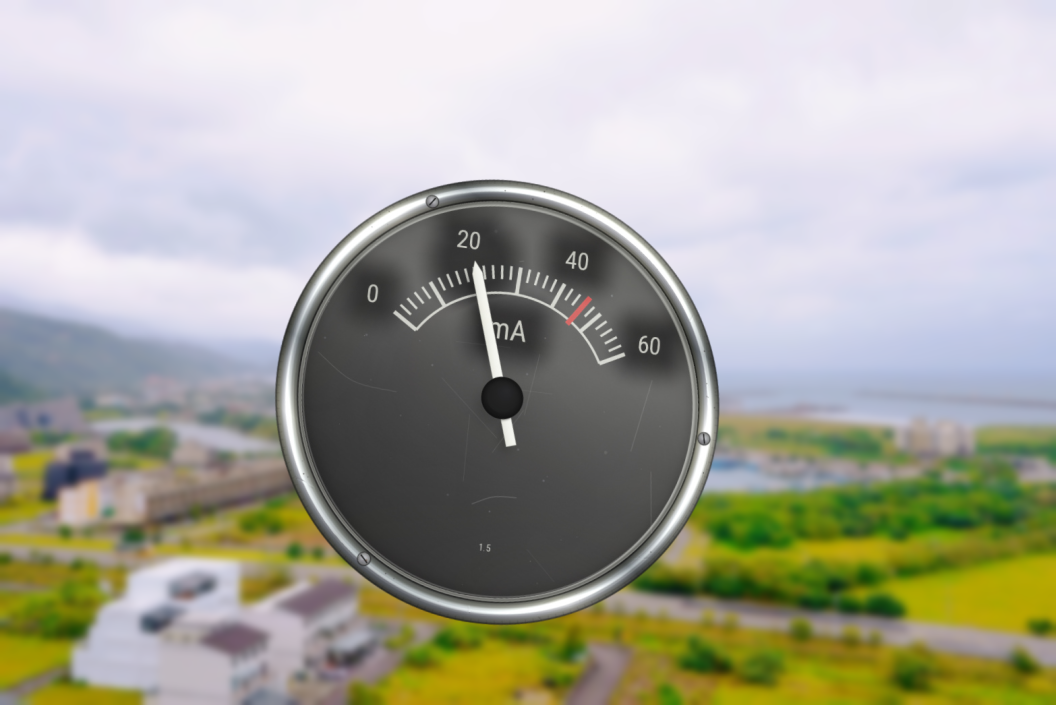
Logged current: 20,mA
